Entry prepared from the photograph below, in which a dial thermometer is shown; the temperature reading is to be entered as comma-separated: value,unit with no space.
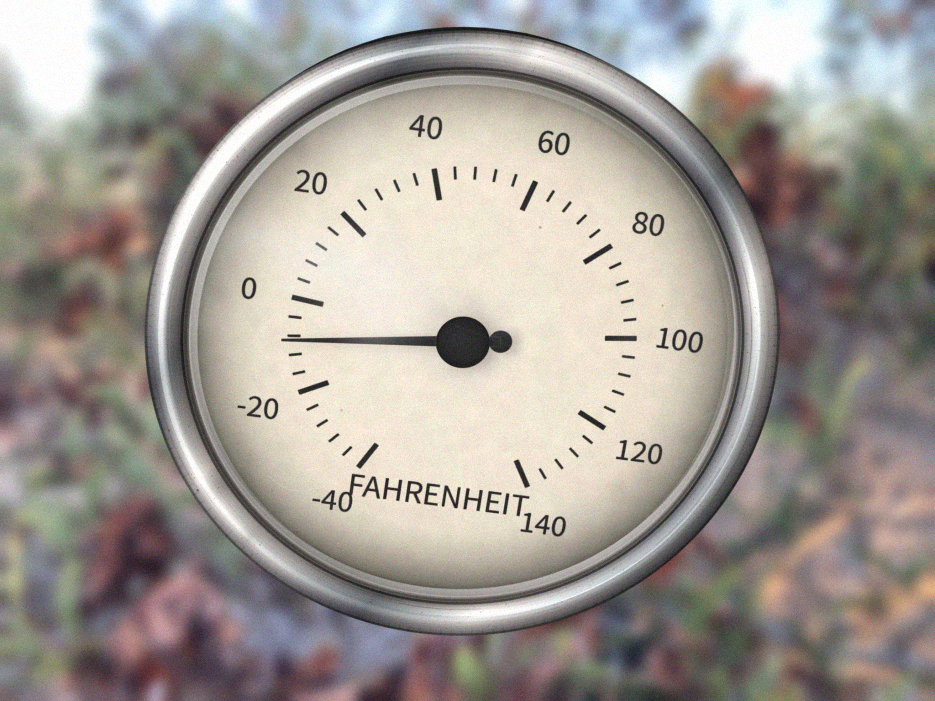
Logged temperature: -8,°F
